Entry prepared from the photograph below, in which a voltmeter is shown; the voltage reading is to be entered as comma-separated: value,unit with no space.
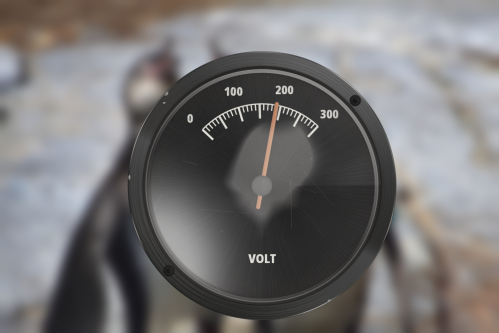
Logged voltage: 190,V
